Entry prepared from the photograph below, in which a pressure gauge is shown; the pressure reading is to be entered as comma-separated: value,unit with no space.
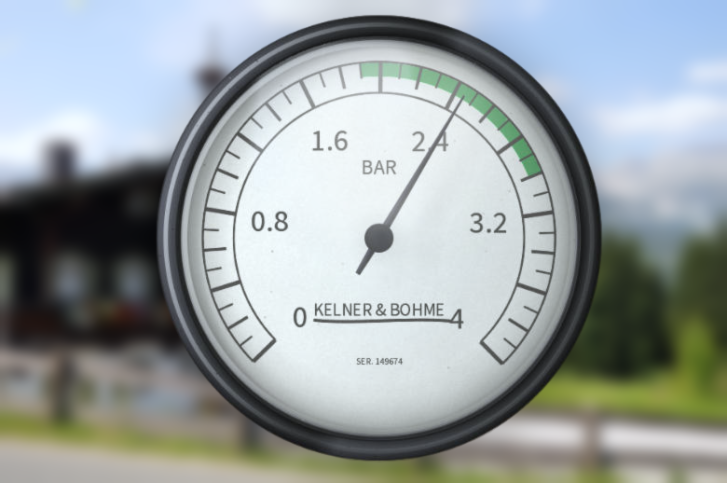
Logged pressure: 2.45,bar
